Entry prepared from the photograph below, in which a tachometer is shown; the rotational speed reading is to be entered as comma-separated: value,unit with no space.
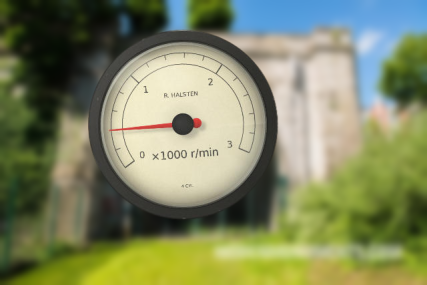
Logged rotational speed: 400,rpm
